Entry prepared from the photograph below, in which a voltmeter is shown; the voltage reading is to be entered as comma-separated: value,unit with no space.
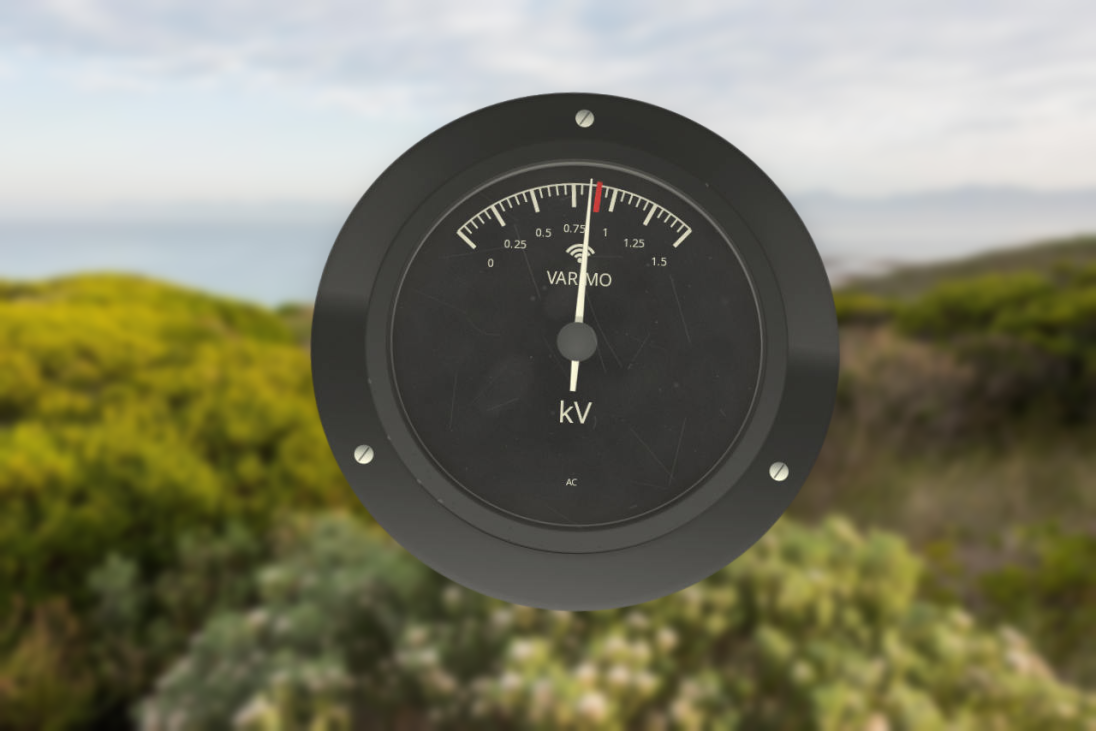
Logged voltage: 0.85,kV
